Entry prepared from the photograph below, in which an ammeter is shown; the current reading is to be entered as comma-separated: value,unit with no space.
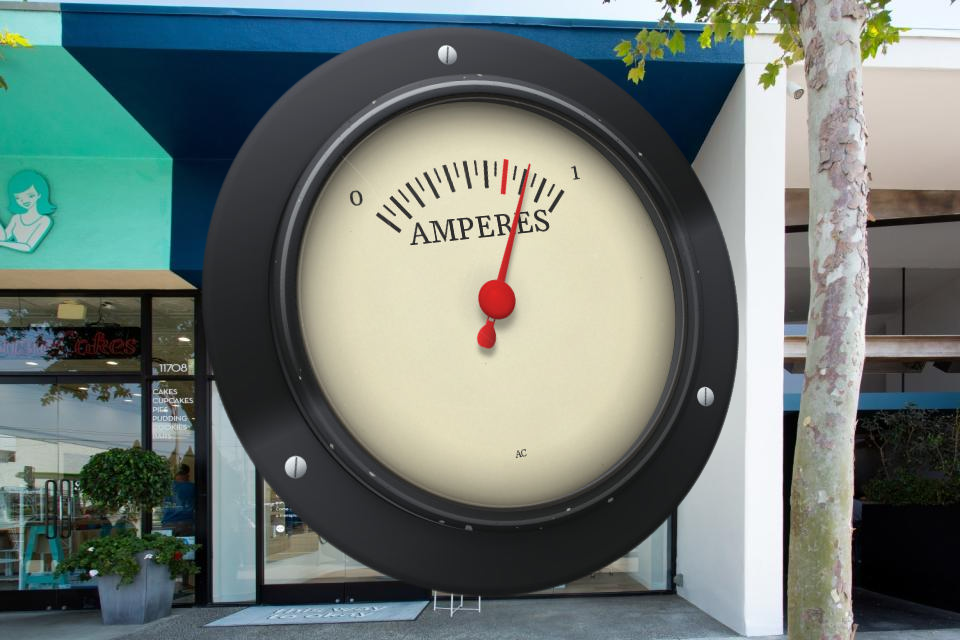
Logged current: 0.8,A
